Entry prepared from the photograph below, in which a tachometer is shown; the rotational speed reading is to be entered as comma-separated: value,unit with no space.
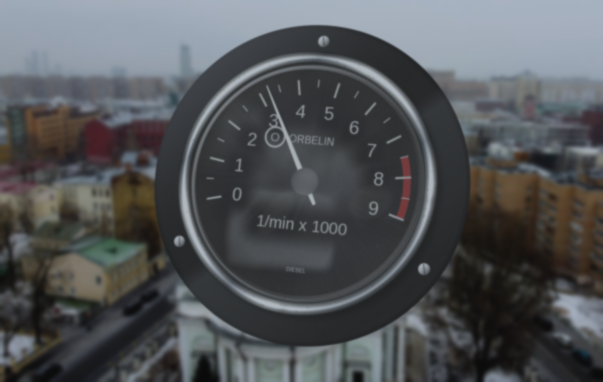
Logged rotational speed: 3250,rpm
